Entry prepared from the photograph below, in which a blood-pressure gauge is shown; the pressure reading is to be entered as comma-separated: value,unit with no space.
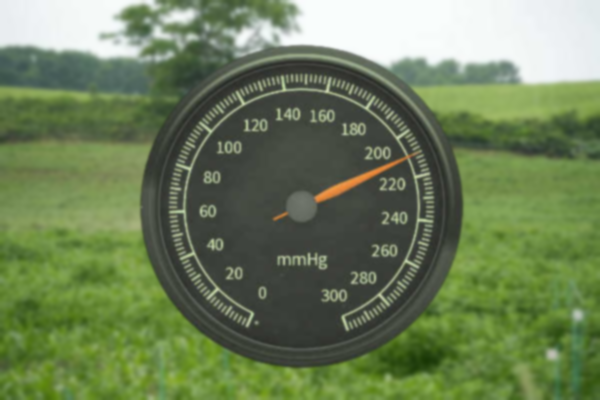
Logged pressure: 210,mmHg
